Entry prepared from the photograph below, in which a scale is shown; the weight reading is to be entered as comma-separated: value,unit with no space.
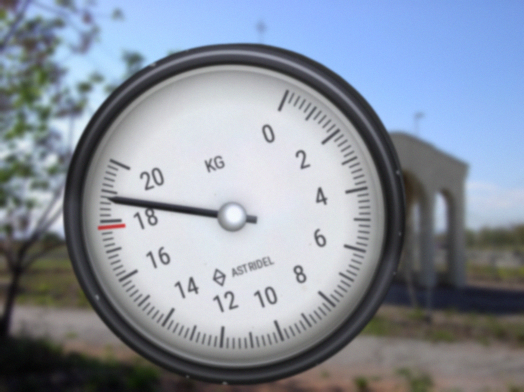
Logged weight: 18.8,kg
